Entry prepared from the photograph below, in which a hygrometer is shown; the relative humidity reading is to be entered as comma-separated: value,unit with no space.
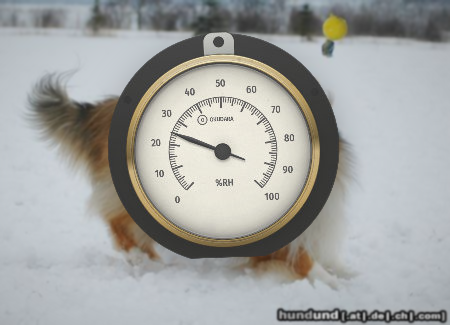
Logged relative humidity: 25,%
